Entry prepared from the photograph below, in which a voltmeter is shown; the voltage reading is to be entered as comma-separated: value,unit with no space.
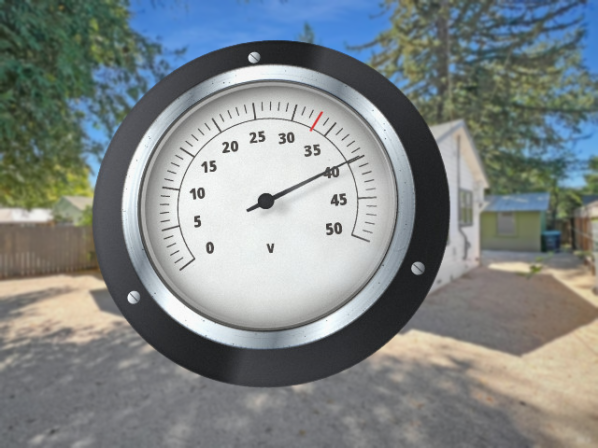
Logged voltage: 40,V
